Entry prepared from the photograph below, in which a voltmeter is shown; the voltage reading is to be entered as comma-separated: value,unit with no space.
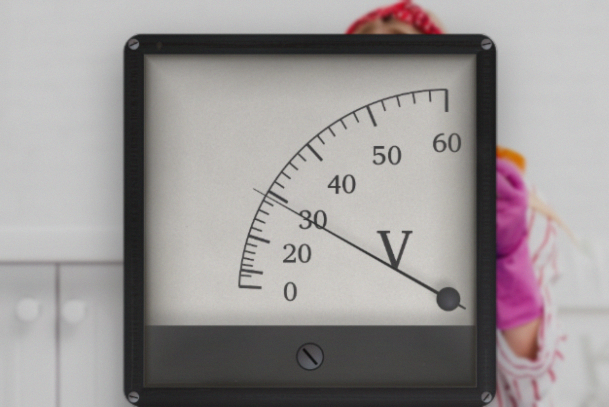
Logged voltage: 29,V
